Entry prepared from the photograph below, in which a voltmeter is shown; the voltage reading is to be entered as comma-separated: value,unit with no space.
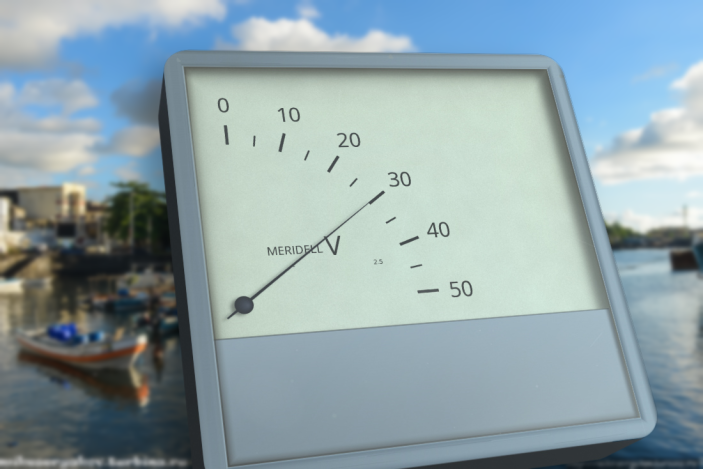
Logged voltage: 30,V
